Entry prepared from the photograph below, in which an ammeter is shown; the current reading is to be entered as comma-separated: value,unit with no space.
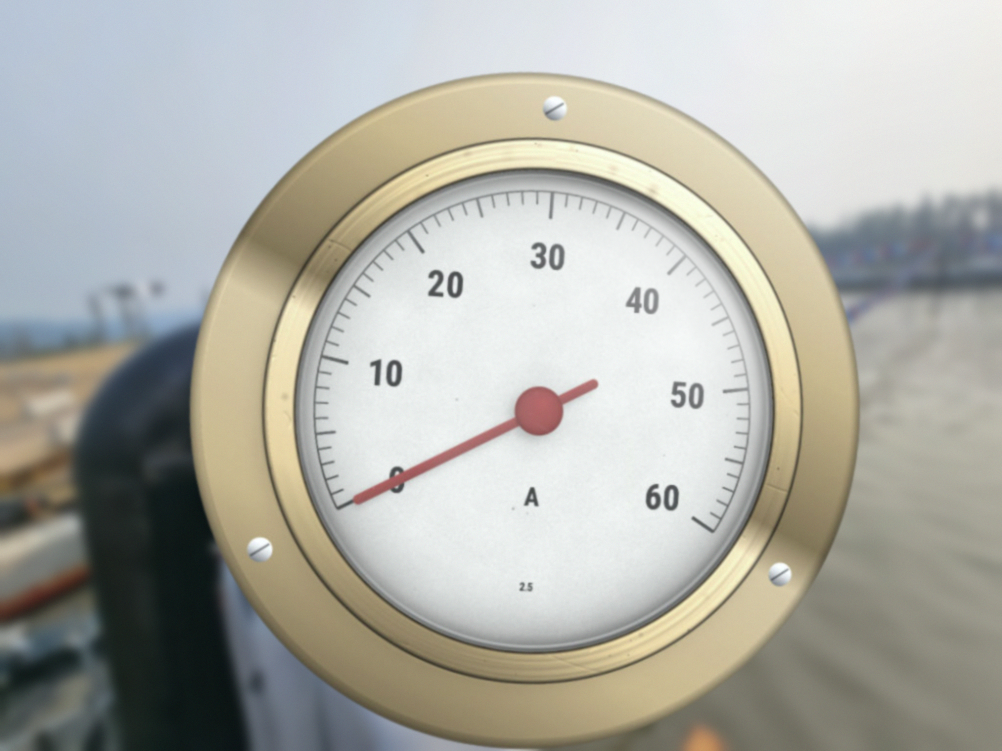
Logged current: 0,A
